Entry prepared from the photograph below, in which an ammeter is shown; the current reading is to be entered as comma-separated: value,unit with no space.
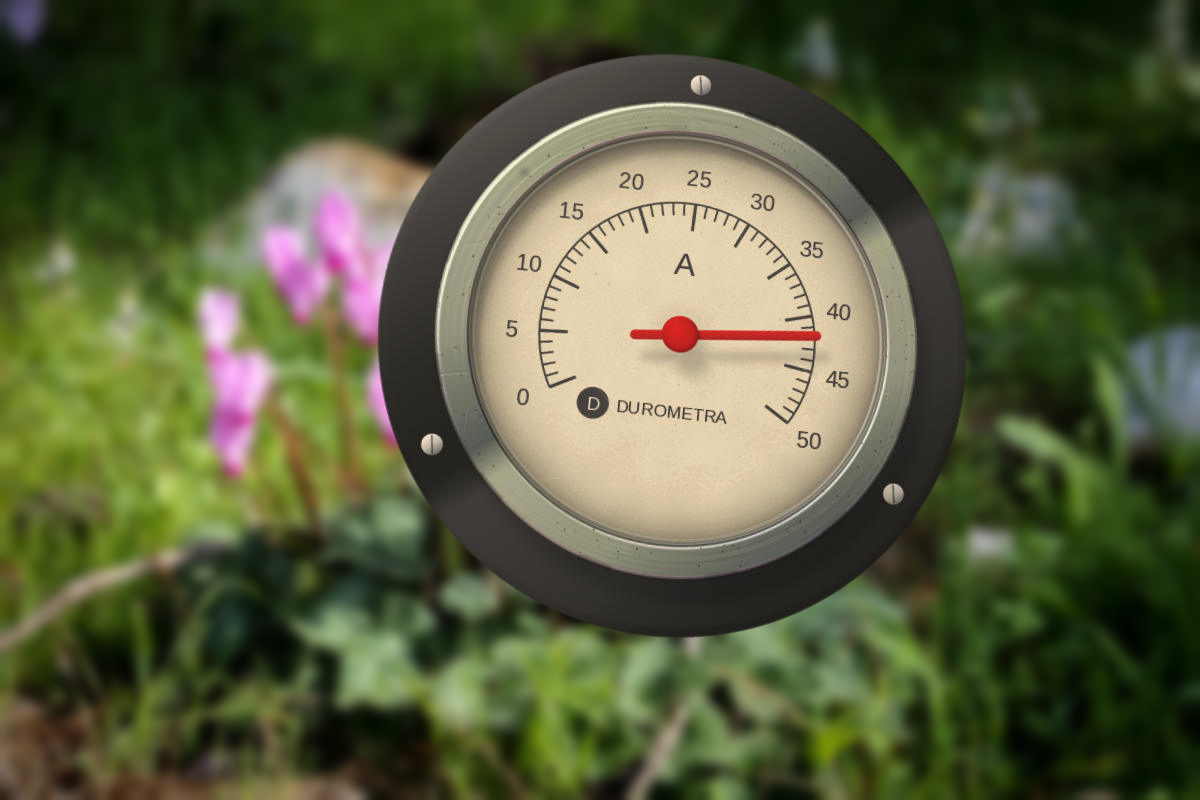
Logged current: 42,A
